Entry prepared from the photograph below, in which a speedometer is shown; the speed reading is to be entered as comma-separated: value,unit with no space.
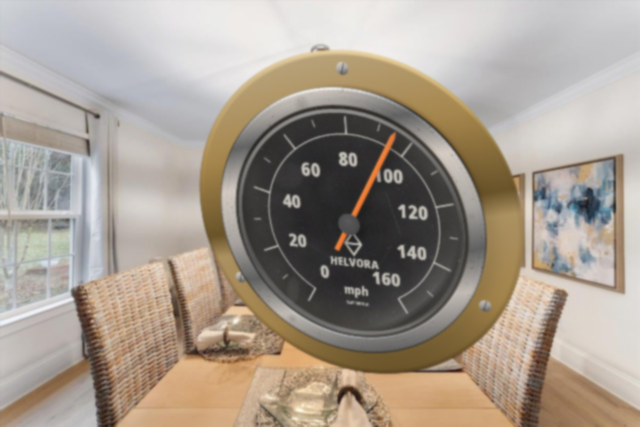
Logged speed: 95,mph
